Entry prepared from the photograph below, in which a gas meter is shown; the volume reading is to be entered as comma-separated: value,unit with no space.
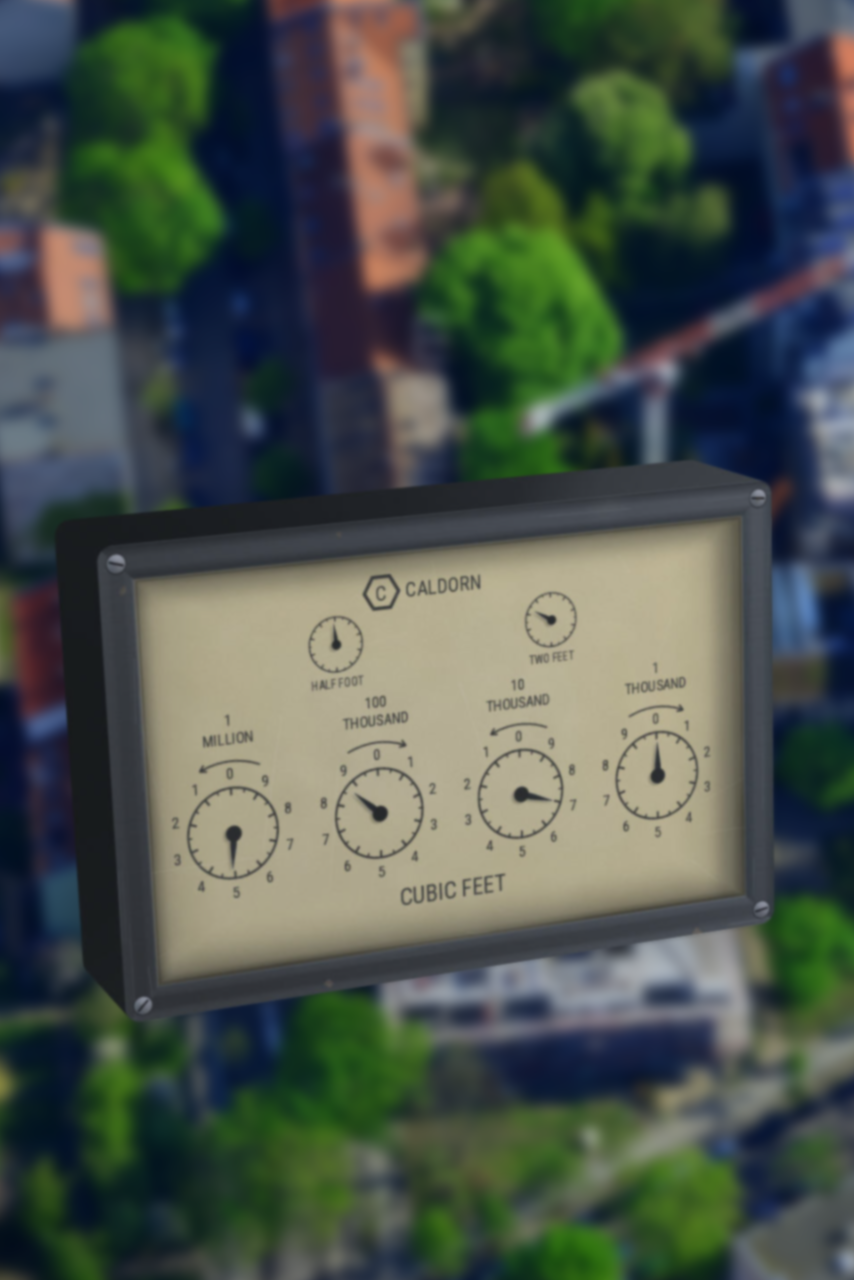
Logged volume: 487000,ft³
